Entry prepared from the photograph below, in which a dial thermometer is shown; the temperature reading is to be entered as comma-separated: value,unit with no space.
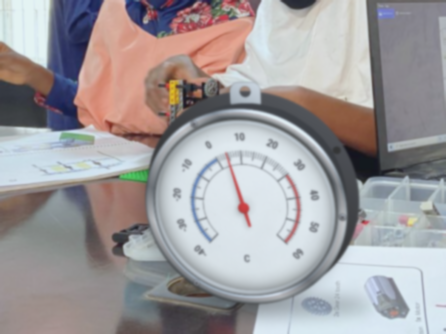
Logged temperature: 5,°C
